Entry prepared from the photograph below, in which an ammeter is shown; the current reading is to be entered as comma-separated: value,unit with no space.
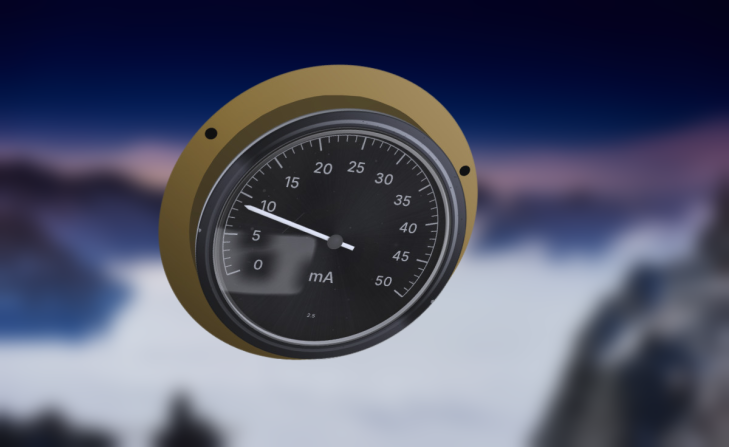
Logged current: 9,mA
